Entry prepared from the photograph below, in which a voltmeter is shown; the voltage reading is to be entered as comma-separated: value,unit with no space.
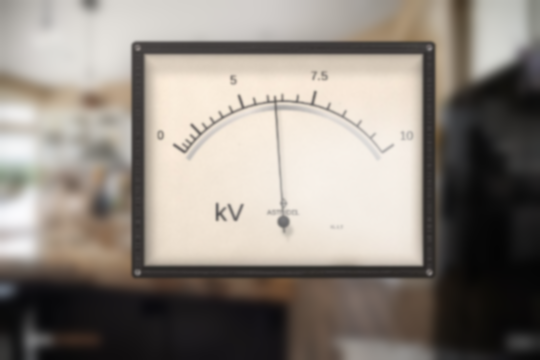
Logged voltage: 6.25,kV
